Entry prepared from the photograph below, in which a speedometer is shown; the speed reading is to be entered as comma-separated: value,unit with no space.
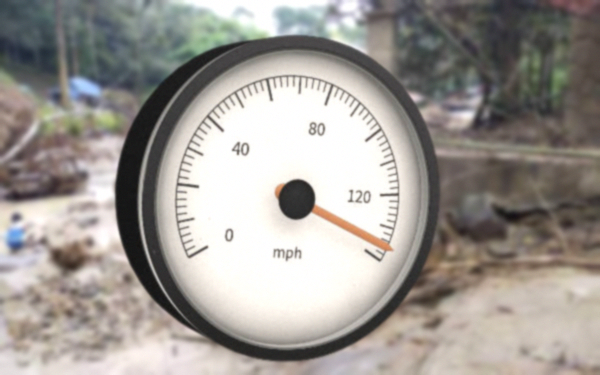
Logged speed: 136,mph
